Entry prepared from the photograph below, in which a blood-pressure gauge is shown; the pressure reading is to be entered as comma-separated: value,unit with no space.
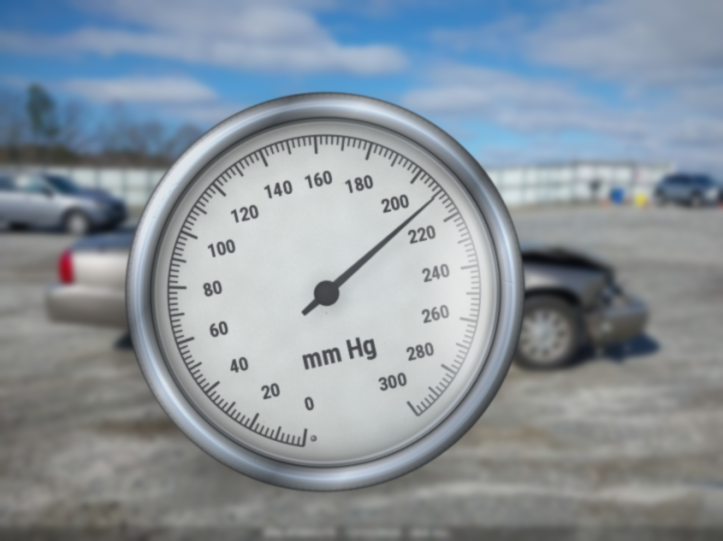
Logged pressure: 210,mmHg
